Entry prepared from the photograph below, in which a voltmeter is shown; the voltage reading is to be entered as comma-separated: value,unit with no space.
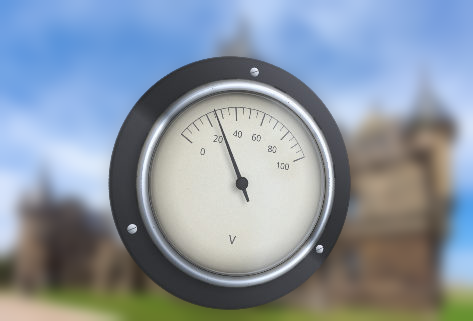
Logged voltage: 25,V
